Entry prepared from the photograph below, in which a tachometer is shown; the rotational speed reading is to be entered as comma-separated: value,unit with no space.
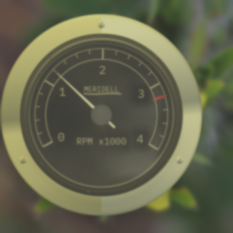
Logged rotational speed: 1200,rpm
